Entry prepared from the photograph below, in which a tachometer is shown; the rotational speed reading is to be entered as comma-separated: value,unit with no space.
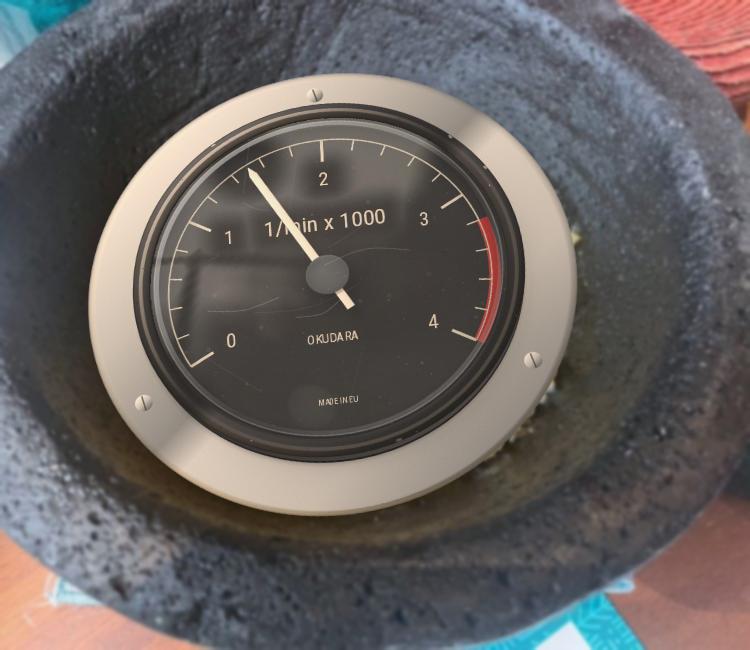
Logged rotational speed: 1500,rpm
